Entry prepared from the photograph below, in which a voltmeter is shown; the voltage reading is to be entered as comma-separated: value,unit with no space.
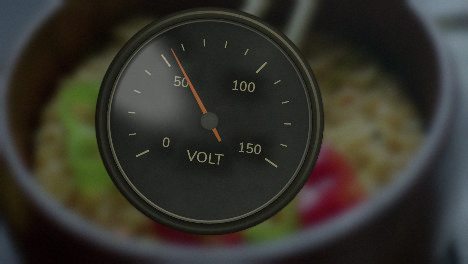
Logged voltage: 55,V
